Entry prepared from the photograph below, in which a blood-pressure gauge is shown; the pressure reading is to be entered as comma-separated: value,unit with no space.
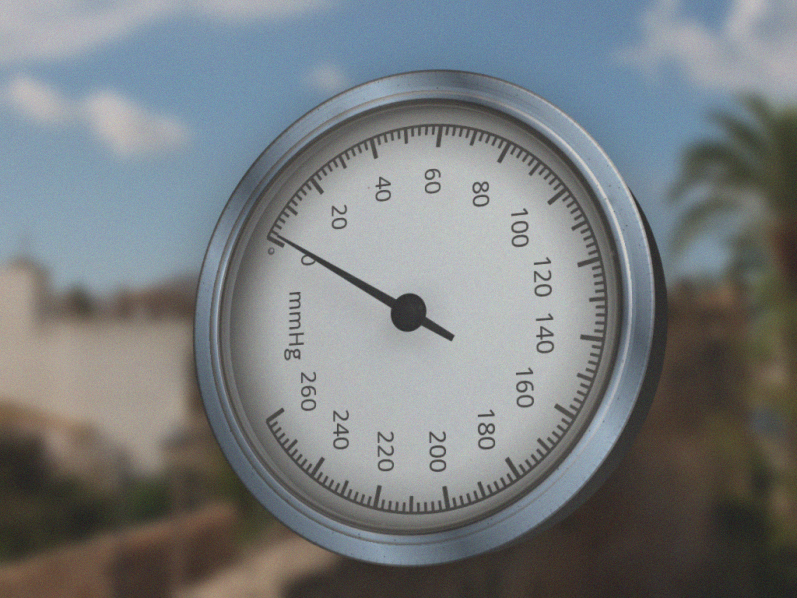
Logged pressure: 2,mmHg
